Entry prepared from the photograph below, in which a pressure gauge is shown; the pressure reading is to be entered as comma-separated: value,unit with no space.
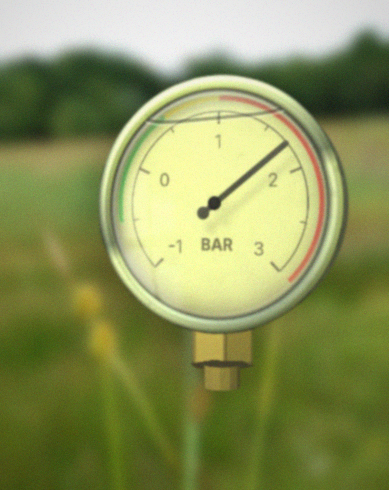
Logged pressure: 1.75,bar
